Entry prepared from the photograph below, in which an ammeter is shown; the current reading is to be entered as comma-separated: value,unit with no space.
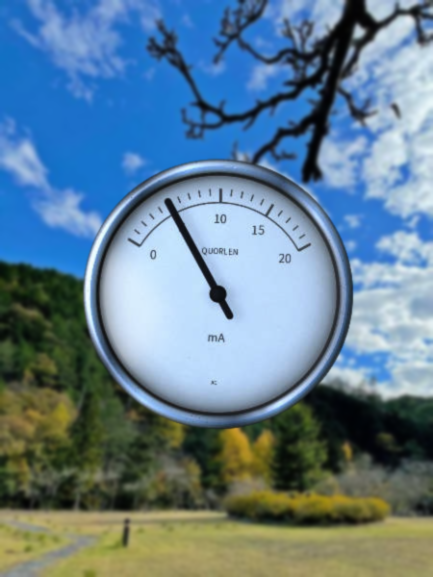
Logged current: 5,mA
